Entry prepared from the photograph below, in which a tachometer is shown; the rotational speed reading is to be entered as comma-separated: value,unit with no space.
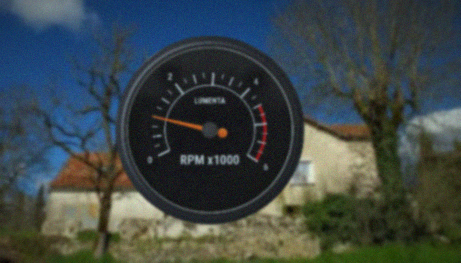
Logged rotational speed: 1000,rpm
